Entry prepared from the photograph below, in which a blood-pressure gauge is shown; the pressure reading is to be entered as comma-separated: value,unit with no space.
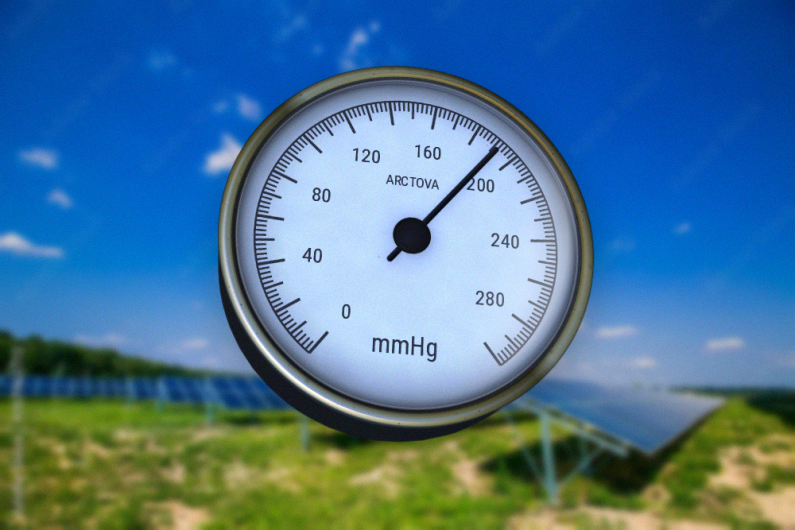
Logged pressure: 192,mmHg
